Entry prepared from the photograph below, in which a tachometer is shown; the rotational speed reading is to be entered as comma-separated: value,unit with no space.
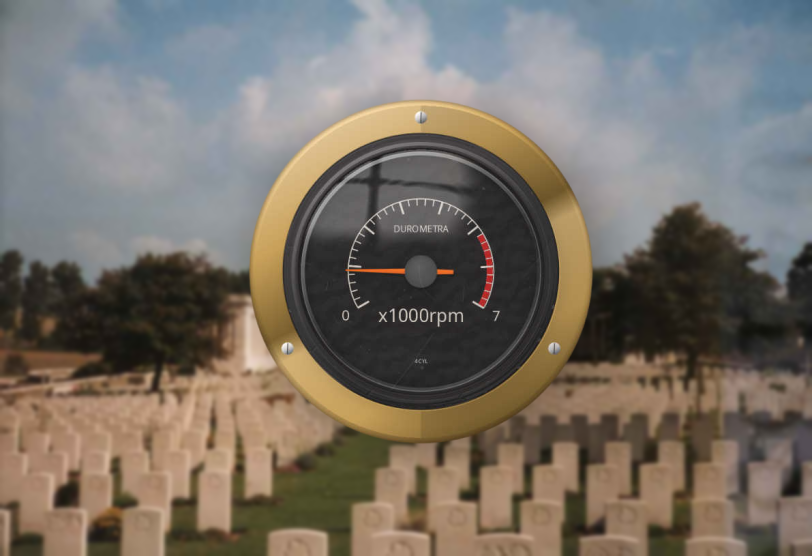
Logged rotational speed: 900,rpm
